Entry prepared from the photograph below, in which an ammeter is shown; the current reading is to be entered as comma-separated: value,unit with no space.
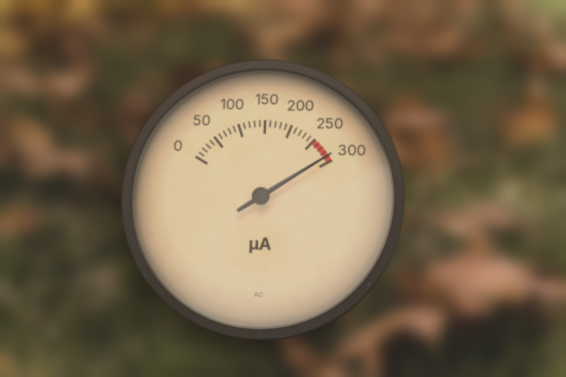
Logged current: 290,µA
